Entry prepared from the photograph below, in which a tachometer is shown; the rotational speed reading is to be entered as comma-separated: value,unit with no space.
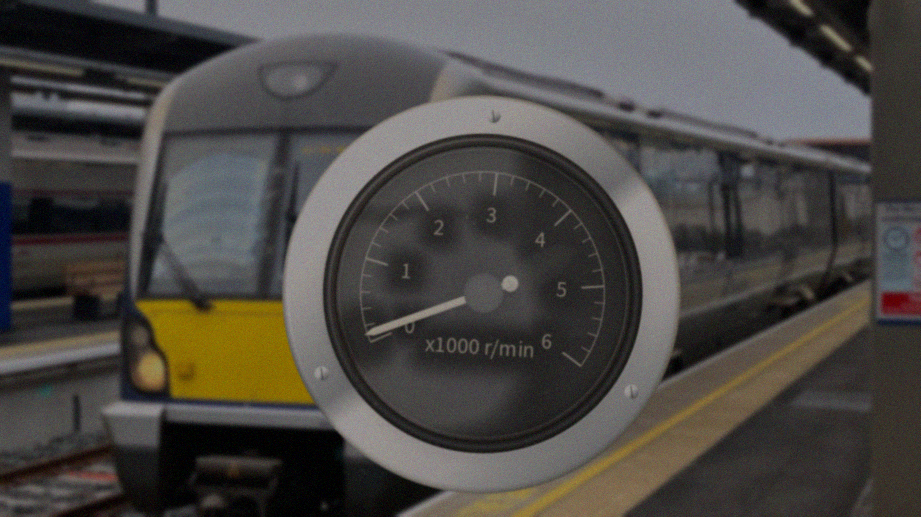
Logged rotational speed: 100,rpm
